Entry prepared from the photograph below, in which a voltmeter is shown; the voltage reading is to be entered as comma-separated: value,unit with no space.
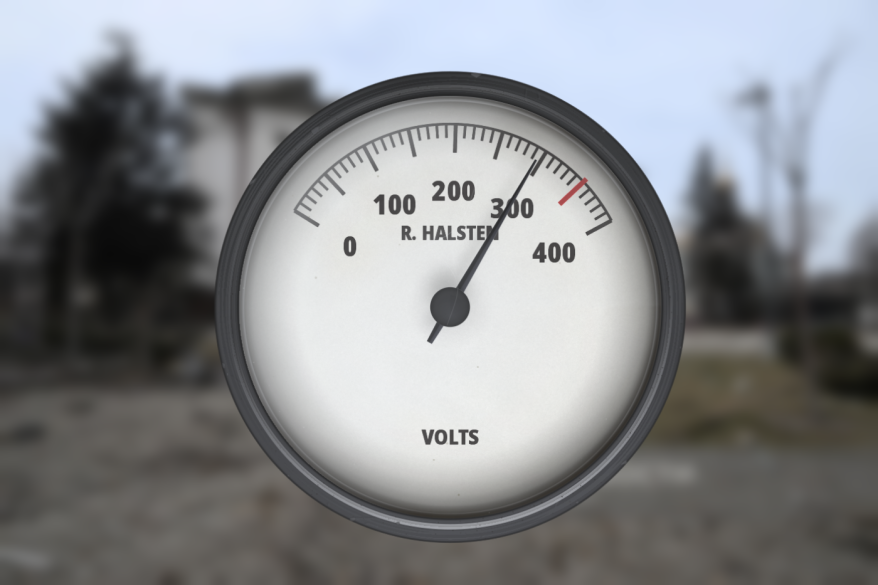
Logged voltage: 295,V
